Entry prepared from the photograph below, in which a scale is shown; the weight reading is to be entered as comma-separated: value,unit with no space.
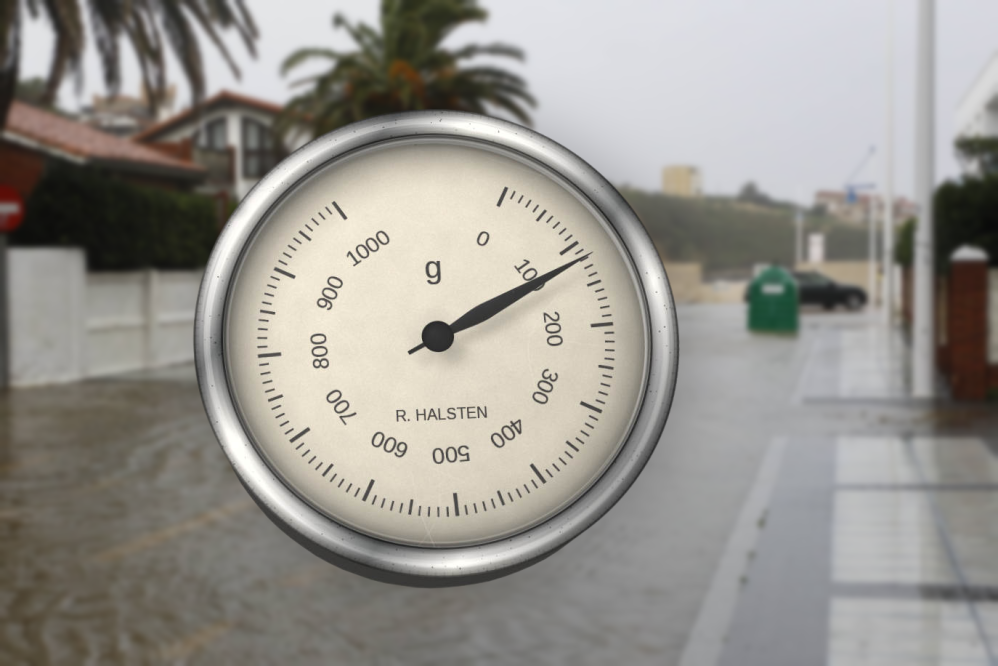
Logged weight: 120,g
